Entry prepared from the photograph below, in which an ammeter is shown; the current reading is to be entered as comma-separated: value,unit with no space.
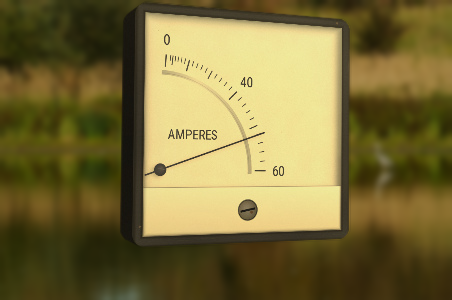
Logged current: 52,A
